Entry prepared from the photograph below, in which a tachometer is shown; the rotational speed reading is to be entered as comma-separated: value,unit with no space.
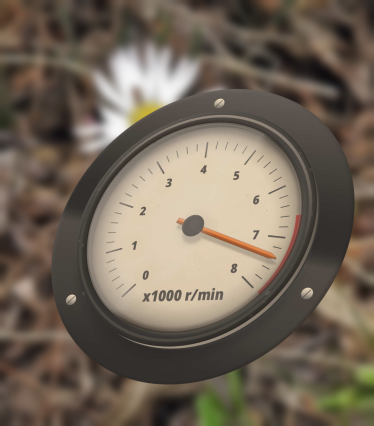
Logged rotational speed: 7400,rpm
